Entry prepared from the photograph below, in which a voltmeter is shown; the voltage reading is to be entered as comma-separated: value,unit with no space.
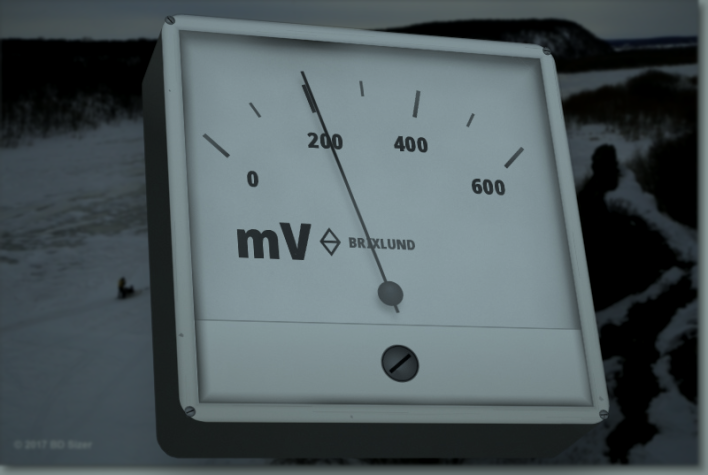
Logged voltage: 200,mV
